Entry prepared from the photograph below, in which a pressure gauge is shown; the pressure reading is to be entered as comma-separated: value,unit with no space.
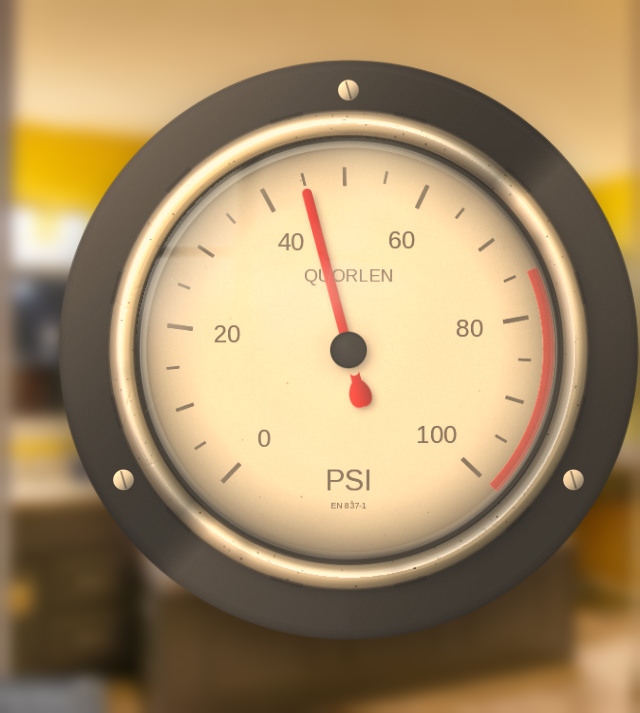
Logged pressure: 45,psi
